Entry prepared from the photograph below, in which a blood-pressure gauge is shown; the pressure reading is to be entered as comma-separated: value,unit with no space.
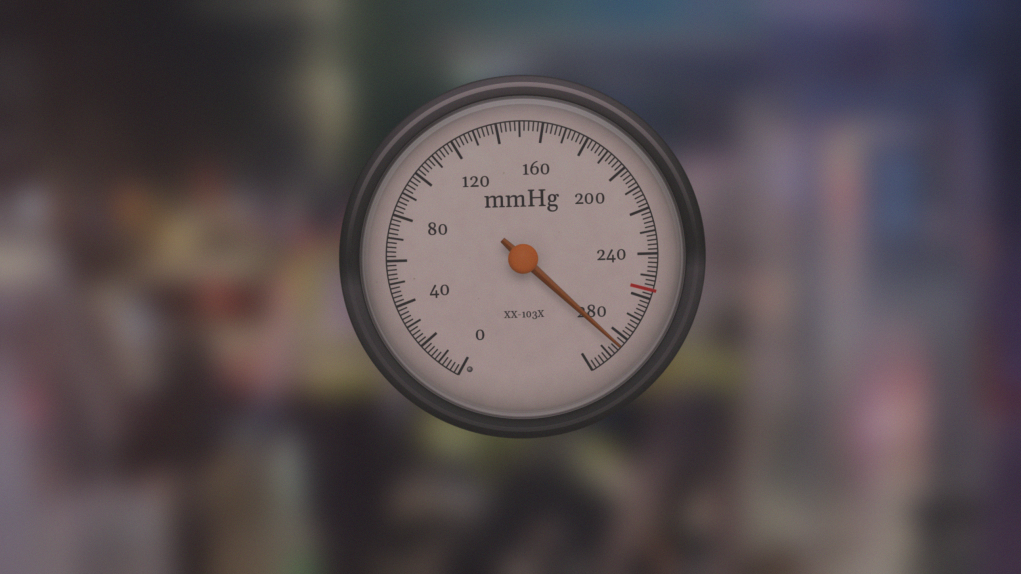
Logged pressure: 284,mmHg
